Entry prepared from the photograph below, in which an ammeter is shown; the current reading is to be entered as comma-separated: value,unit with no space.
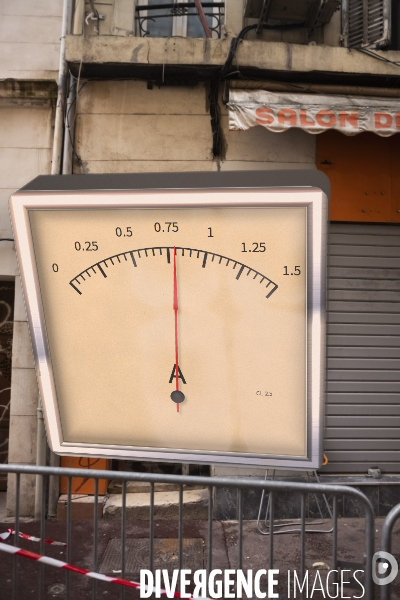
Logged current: 0.8,A
